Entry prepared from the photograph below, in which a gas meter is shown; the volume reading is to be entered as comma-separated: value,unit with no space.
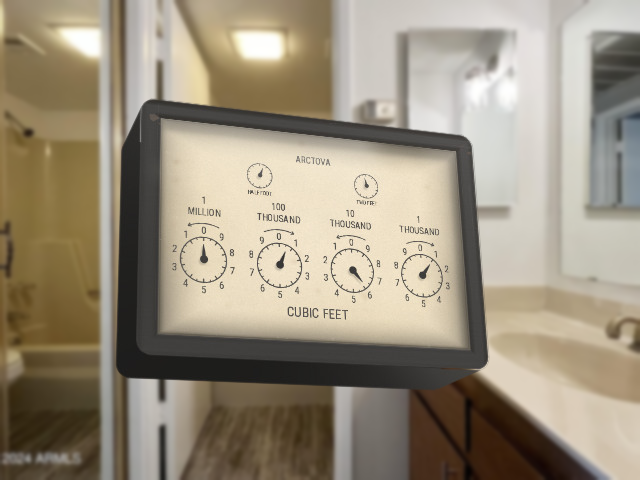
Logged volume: 6100,ft³
